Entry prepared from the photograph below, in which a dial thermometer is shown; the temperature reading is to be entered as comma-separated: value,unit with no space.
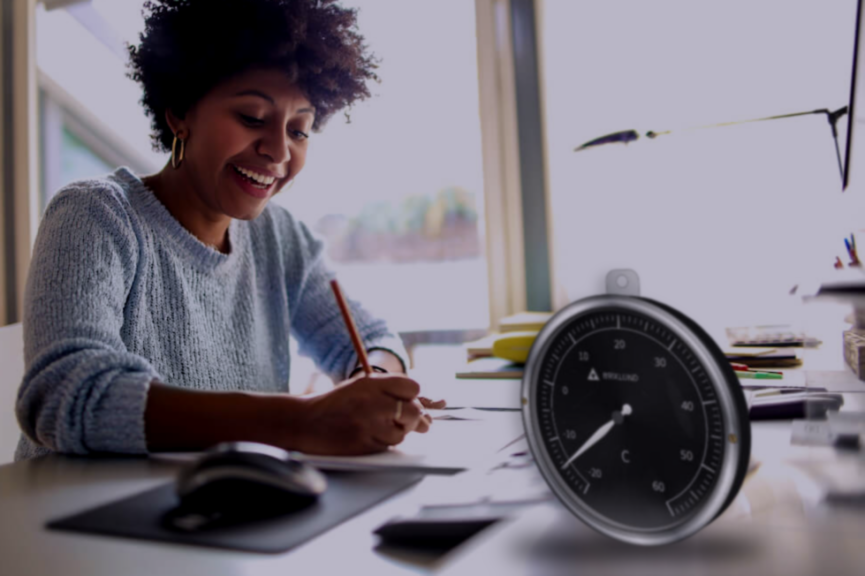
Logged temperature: -15,°C
